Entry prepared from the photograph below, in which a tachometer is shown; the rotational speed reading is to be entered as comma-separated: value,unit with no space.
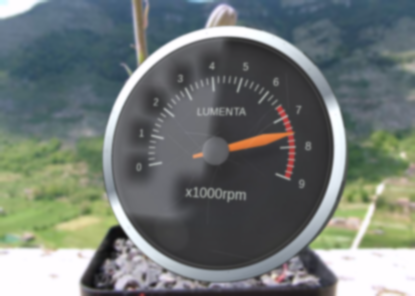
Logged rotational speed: 7600,rpm
